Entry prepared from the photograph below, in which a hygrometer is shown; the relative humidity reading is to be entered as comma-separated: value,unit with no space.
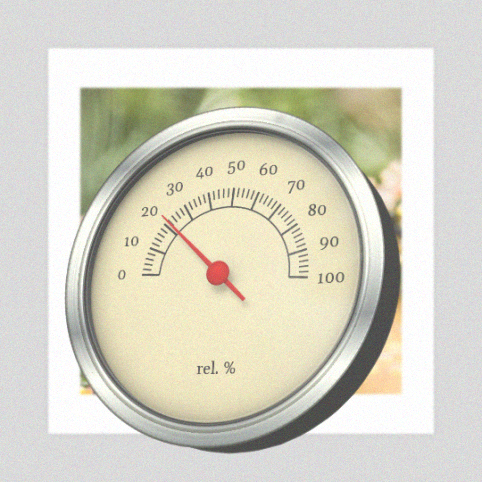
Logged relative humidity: 22,%
